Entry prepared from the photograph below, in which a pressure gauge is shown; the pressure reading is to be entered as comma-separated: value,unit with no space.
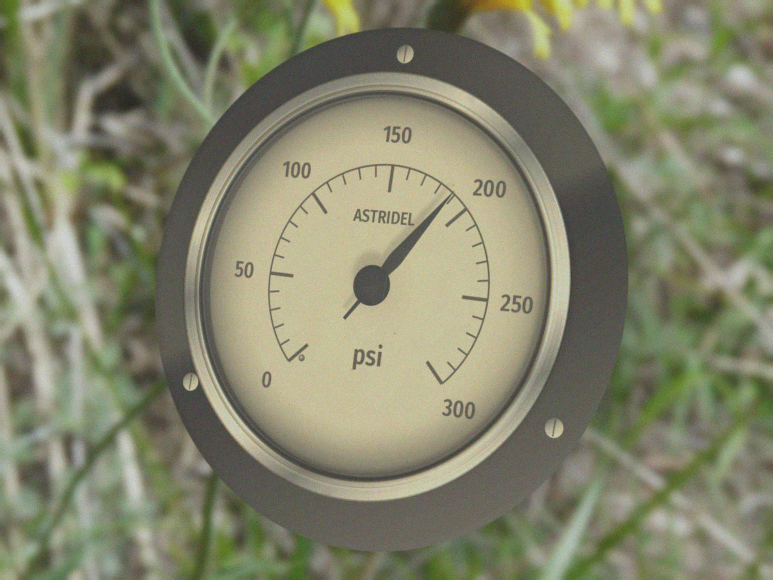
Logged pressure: 190,psi
